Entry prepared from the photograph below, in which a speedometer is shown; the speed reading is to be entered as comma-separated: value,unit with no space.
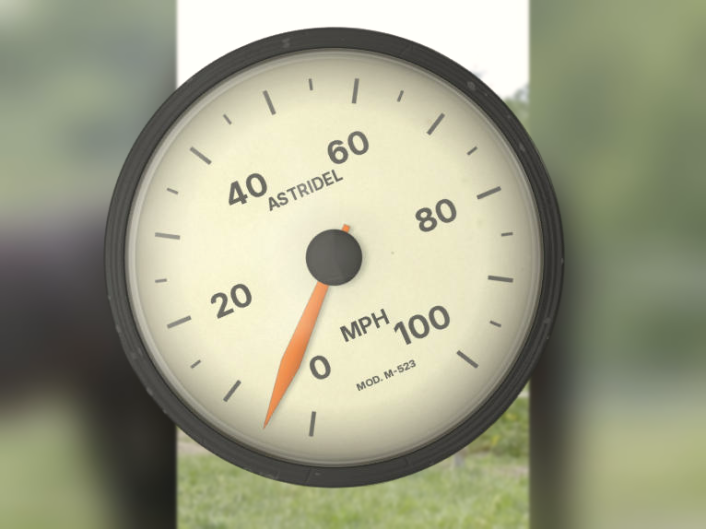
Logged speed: 5,mph
